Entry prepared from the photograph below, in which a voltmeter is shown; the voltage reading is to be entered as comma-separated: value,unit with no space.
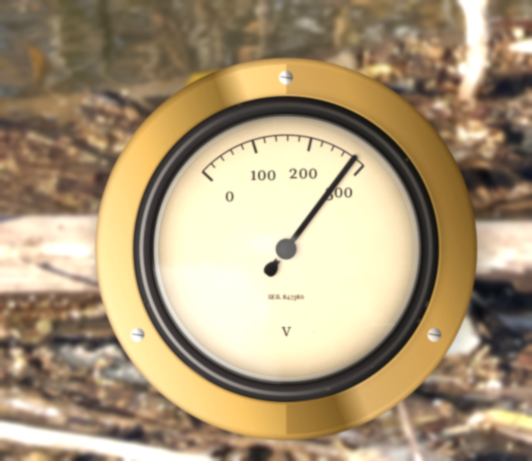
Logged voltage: 280,V
